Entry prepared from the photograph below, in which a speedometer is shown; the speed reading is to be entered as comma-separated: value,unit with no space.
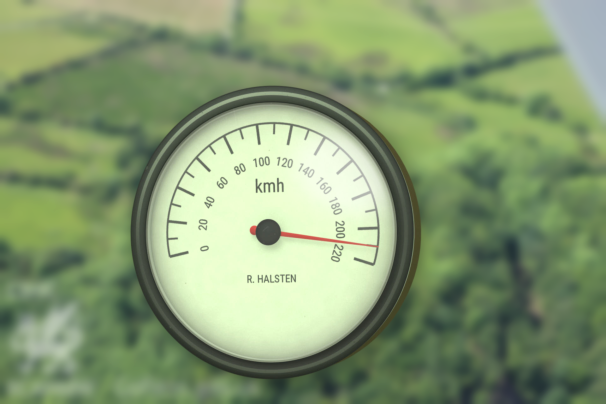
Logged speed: 210,km/h
